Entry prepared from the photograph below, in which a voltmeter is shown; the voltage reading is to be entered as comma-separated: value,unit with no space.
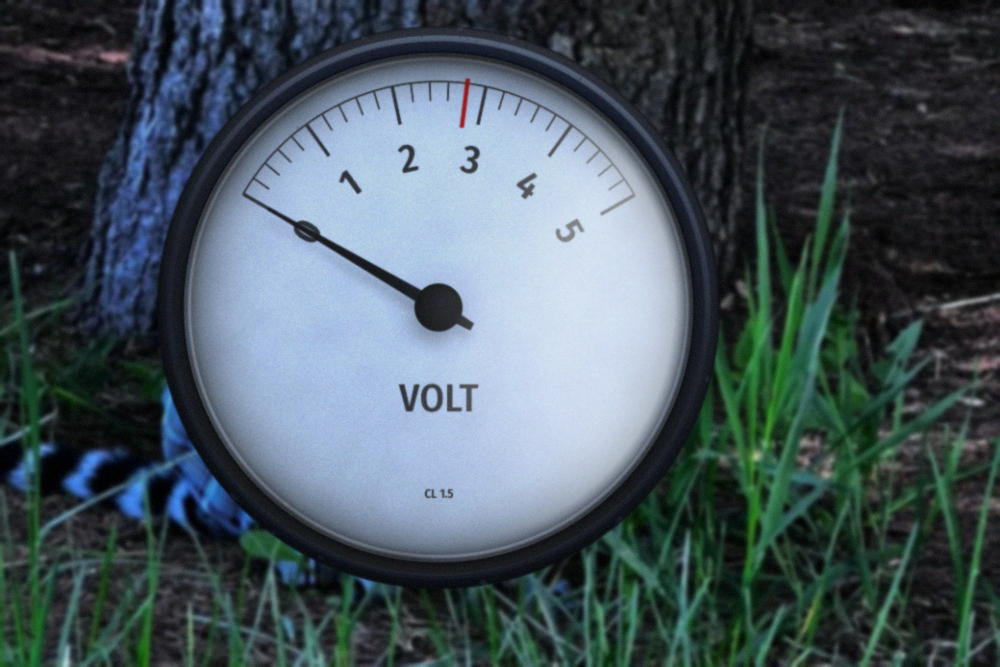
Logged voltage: 0,V
